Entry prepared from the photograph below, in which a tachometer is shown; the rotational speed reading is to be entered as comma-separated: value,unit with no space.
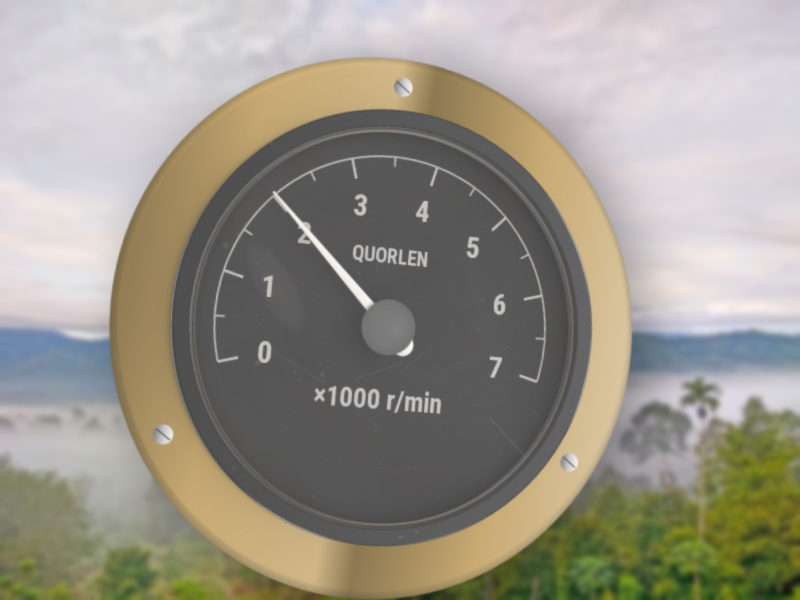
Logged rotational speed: 2000,rpm
